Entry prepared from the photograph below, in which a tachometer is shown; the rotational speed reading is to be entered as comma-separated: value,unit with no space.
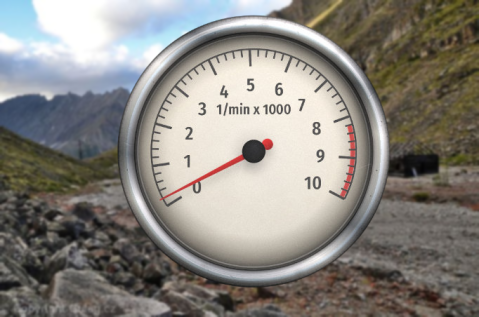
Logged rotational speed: 200,rpm
